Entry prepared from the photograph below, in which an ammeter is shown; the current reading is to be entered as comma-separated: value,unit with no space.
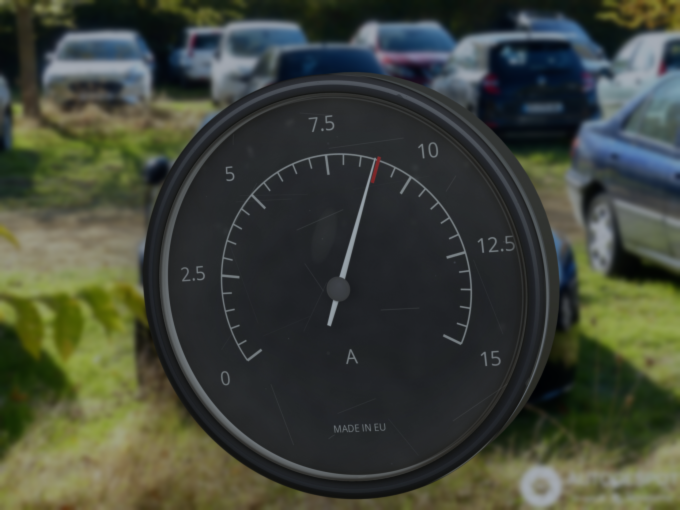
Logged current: 9,A
